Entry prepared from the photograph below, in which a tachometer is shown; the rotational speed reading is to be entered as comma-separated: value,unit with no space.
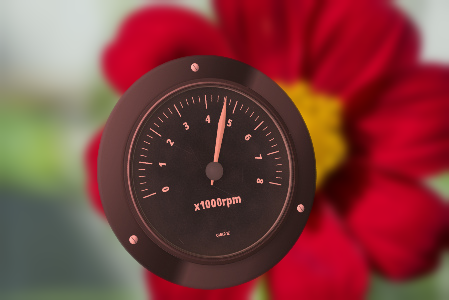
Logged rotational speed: 4600,rpm
